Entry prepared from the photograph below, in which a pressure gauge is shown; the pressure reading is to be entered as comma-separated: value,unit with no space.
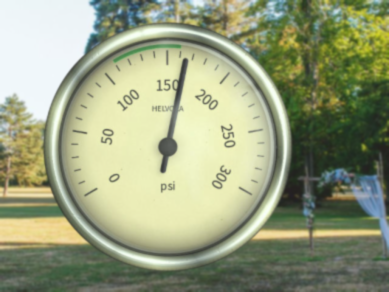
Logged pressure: 165,psi
